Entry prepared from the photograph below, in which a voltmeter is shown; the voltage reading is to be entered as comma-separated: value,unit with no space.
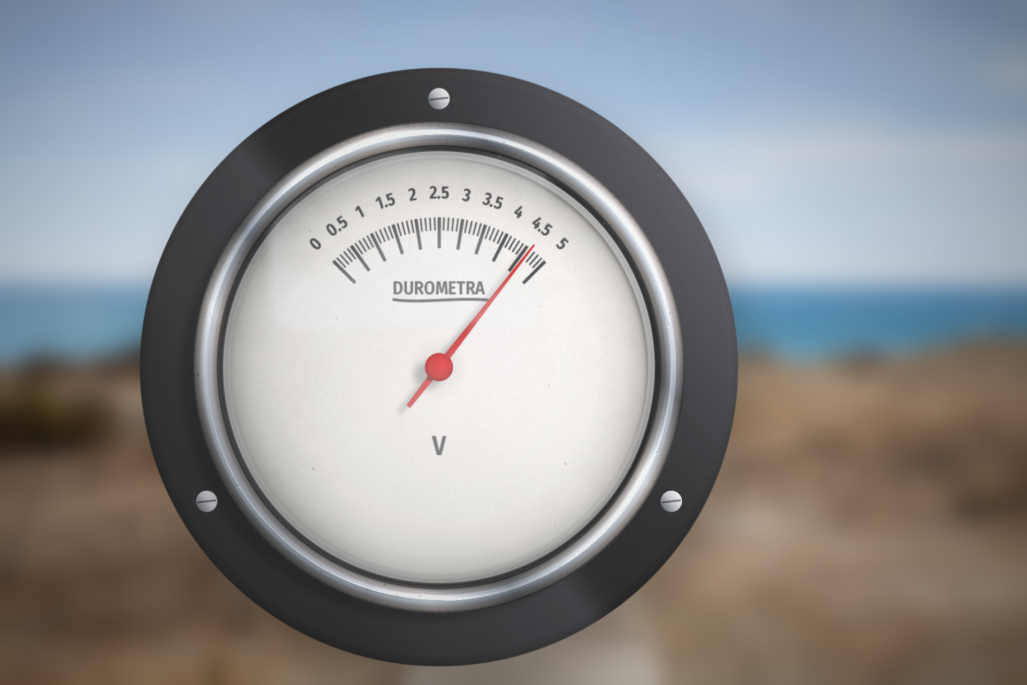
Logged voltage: 4.6,V
